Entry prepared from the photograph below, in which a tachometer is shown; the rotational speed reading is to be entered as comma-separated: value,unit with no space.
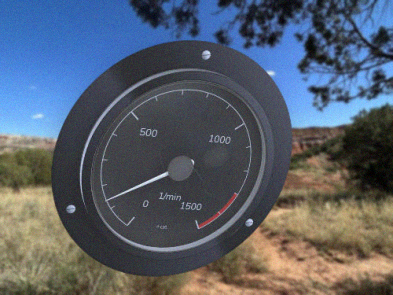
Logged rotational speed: 150,rpm
